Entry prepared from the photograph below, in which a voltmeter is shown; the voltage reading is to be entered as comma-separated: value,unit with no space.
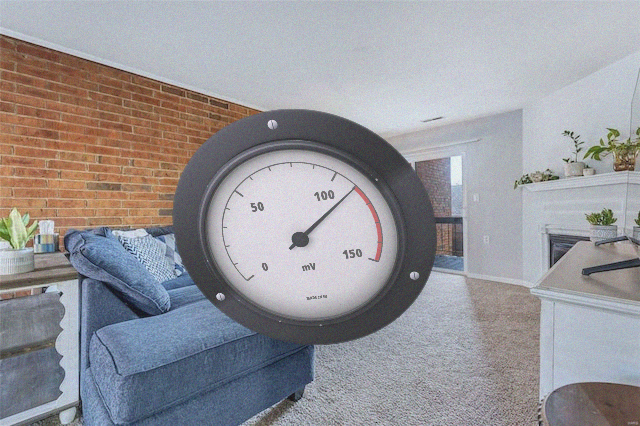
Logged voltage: 110,mV
